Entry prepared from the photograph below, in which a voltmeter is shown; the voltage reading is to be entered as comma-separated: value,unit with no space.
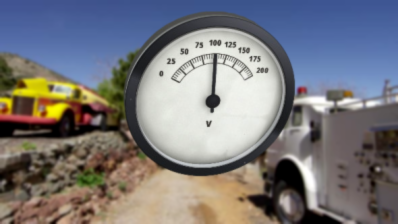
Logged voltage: 100,V
